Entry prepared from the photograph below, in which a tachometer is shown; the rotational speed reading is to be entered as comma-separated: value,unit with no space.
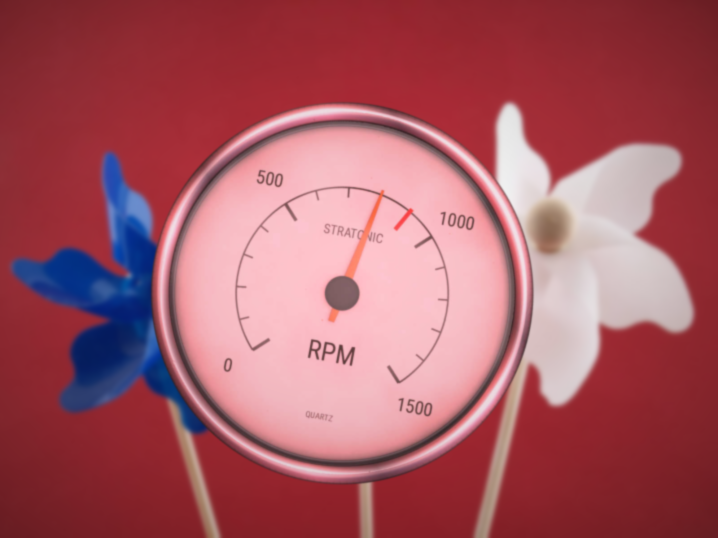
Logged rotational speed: 800,rpm
